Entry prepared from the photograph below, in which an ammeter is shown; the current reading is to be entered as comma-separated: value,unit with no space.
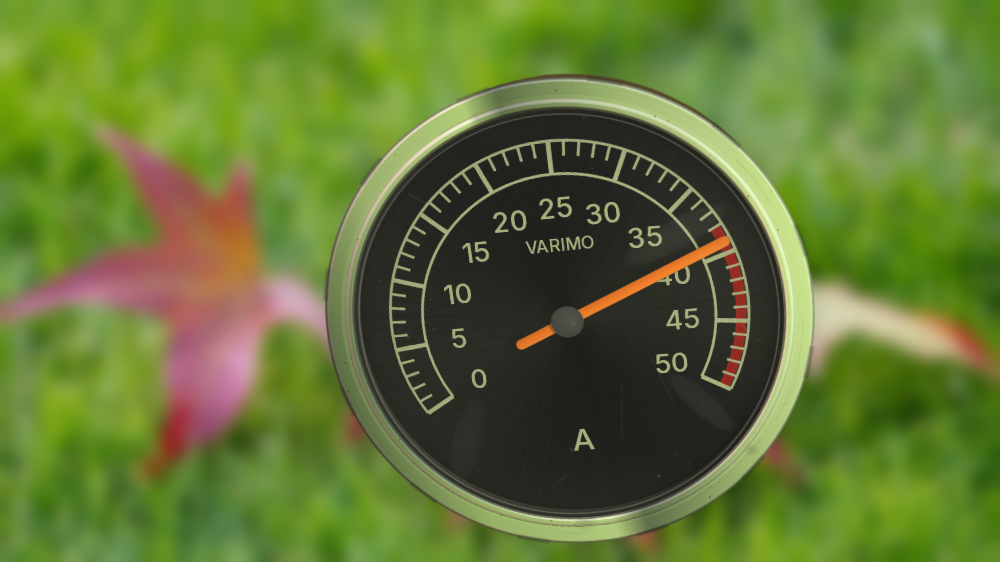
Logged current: 39,A
